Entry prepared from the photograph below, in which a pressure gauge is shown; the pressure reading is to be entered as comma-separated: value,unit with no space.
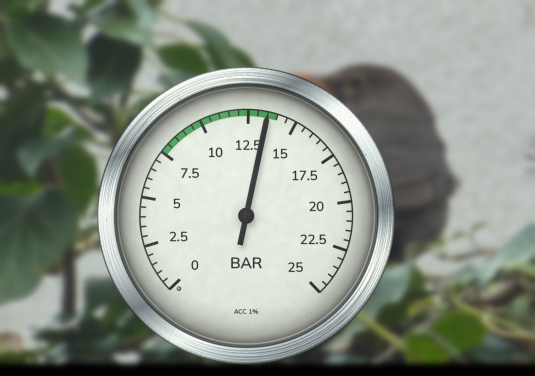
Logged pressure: 13.5,bar
